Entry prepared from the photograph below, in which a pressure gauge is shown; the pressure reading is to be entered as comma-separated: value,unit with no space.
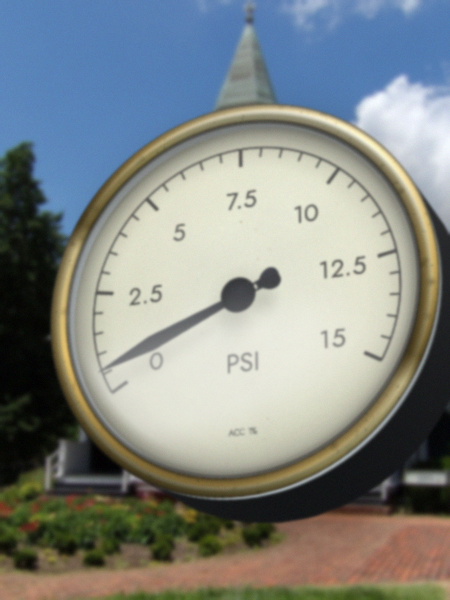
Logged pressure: 0.5,psi
